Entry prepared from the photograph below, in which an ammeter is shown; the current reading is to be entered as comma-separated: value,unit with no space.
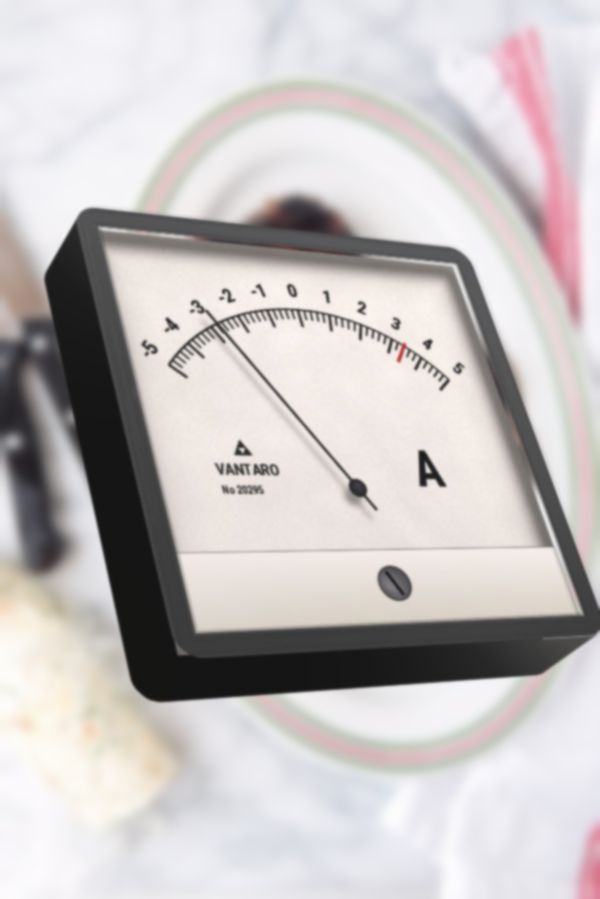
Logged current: -3,A
